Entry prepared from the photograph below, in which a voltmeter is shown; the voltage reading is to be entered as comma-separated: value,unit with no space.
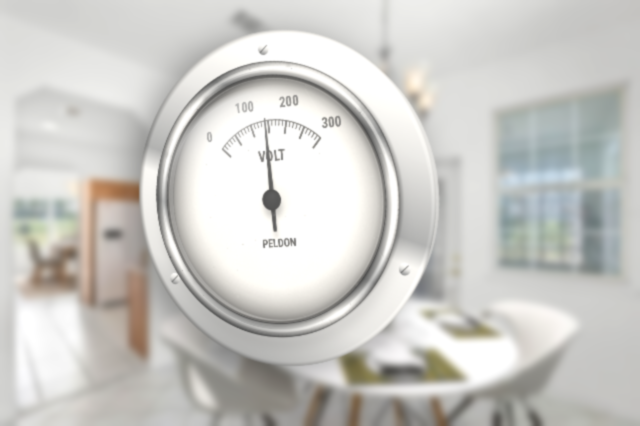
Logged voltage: 150,V
